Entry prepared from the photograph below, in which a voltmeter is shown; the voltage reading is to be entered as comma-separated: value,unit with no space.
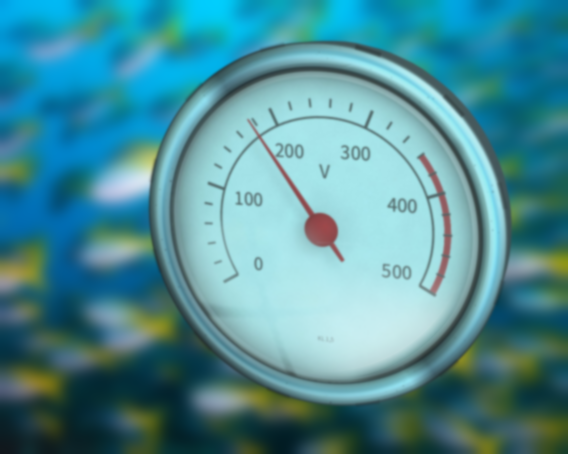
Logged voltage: 180,V
